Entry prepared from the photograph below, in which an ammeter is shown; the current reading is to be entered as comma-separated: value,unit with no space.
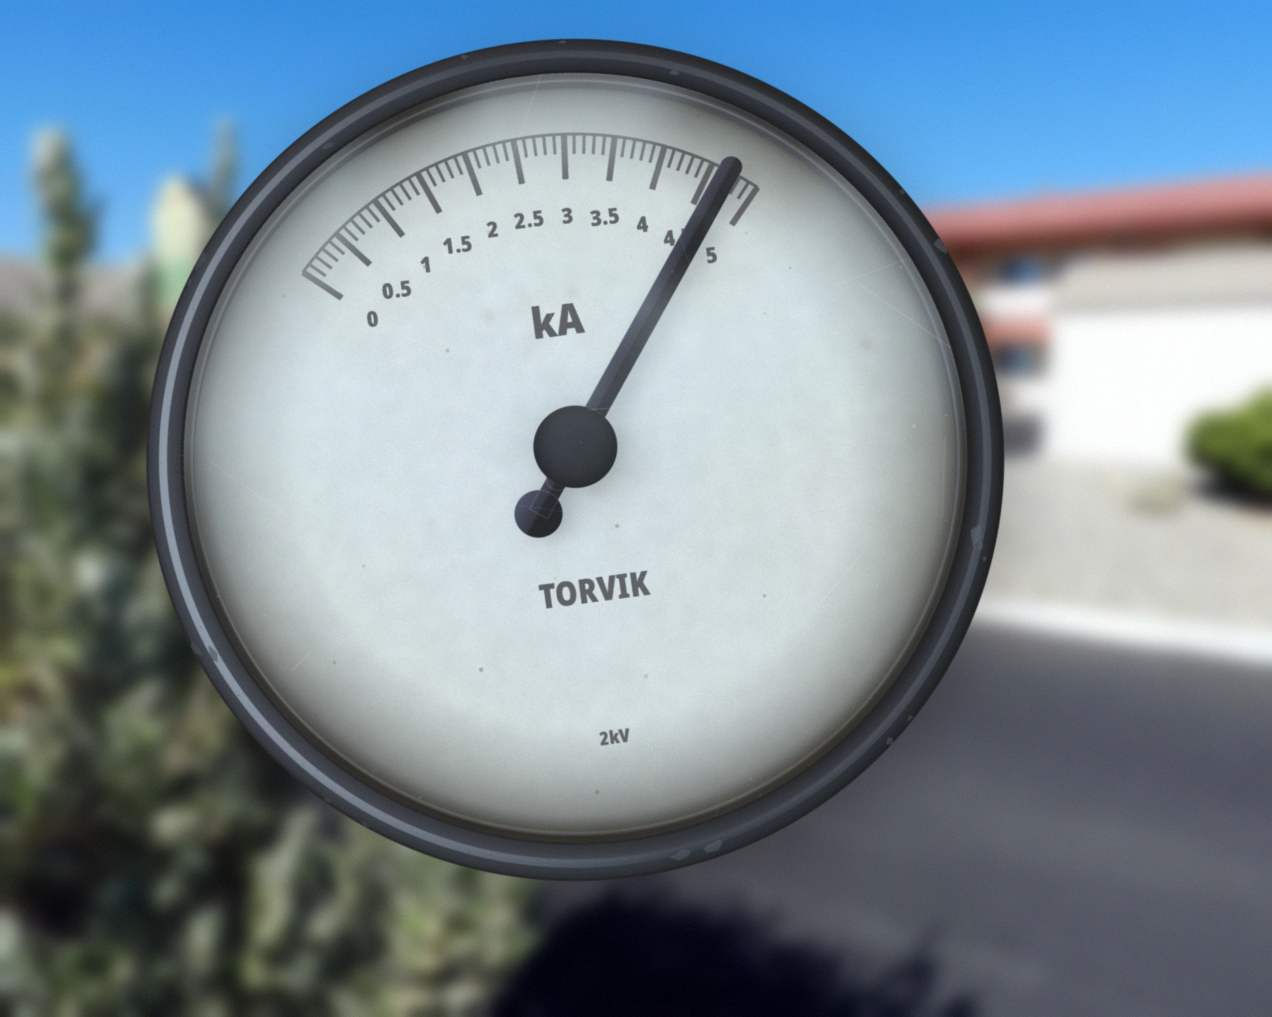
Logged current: 4.7,kA
